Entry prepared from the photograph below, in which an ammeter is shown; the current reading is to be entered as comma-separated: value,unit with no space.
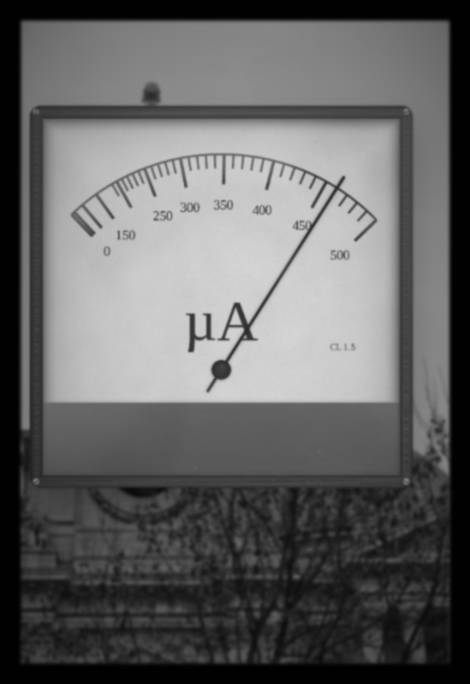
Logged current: 460,µA
